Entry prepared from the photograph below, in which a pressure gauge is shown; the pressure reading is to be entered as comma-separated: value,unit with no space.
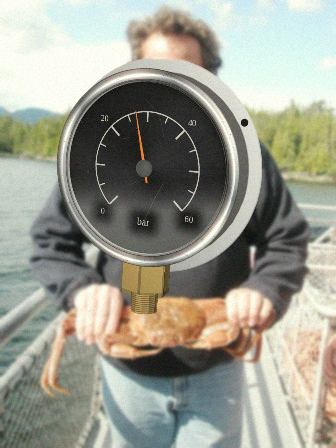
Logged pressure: 27.5,bar
